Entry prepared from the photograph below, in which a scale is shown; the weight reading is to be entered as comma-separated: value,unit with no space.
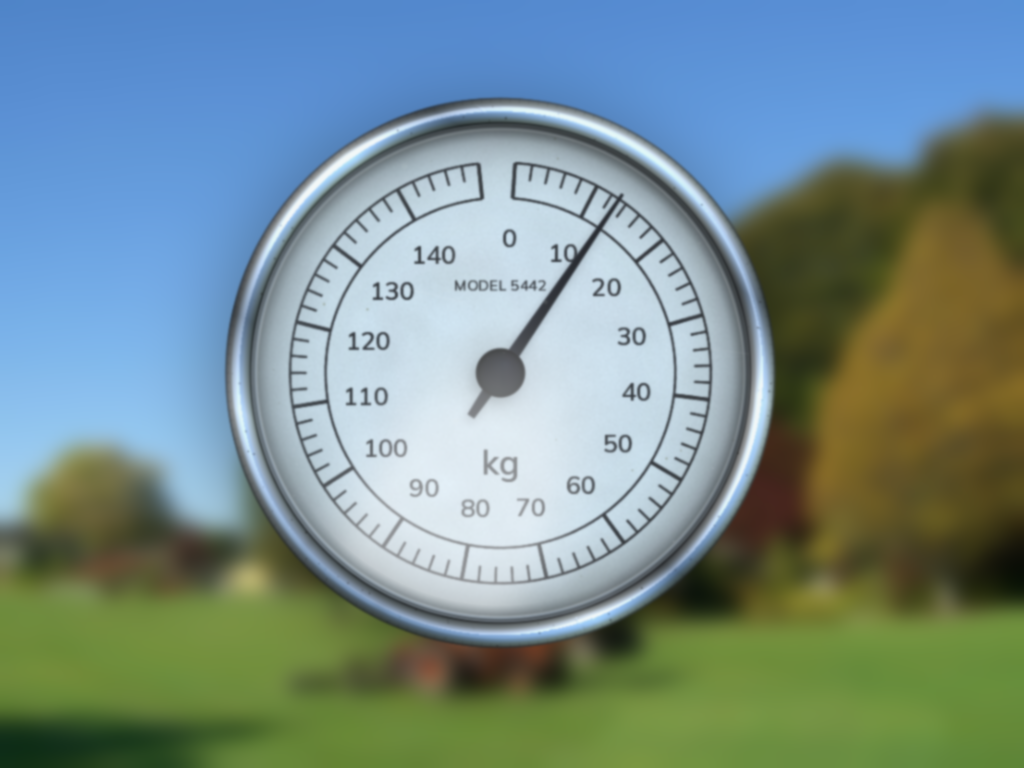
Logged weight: 13,kg
